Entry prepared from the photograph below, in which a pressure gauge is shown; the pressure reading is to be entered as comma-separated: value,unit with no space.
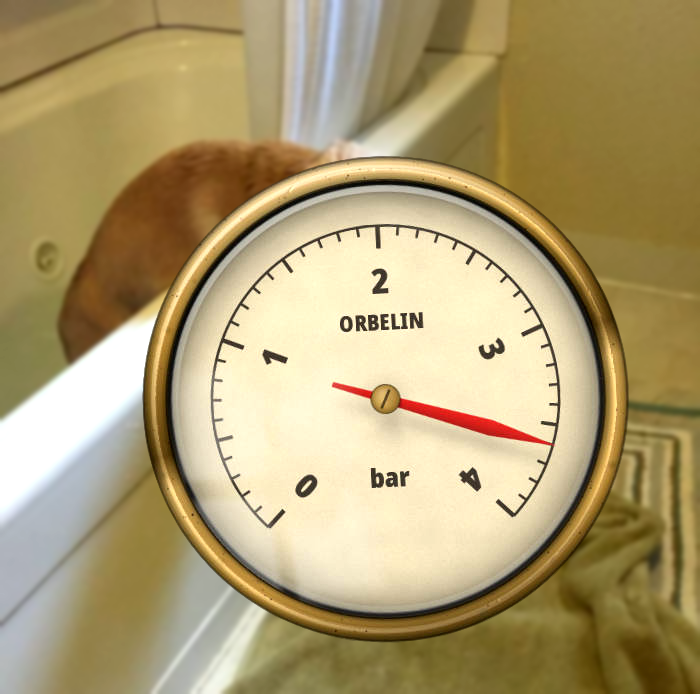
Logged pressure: 3.6,bar
